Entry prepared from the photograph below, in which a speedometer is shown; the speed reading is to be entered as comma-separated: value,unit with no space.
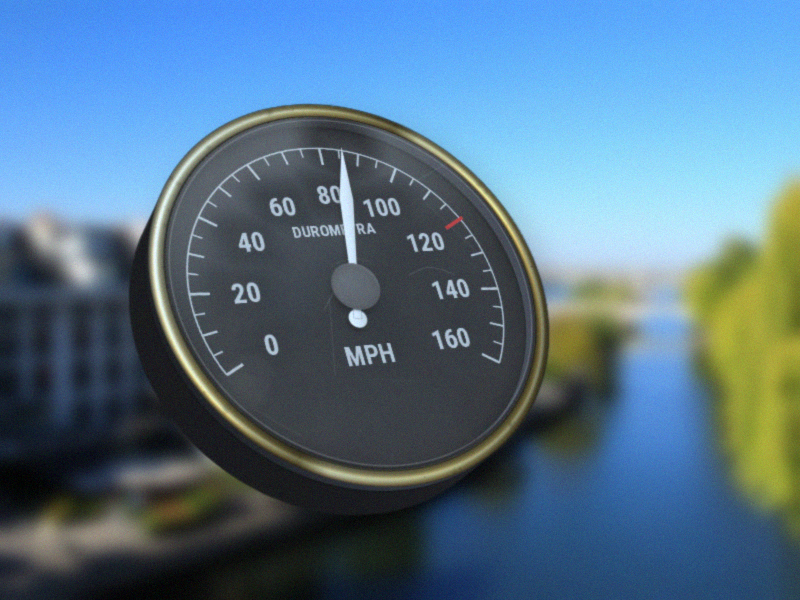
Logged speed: 85,mph
